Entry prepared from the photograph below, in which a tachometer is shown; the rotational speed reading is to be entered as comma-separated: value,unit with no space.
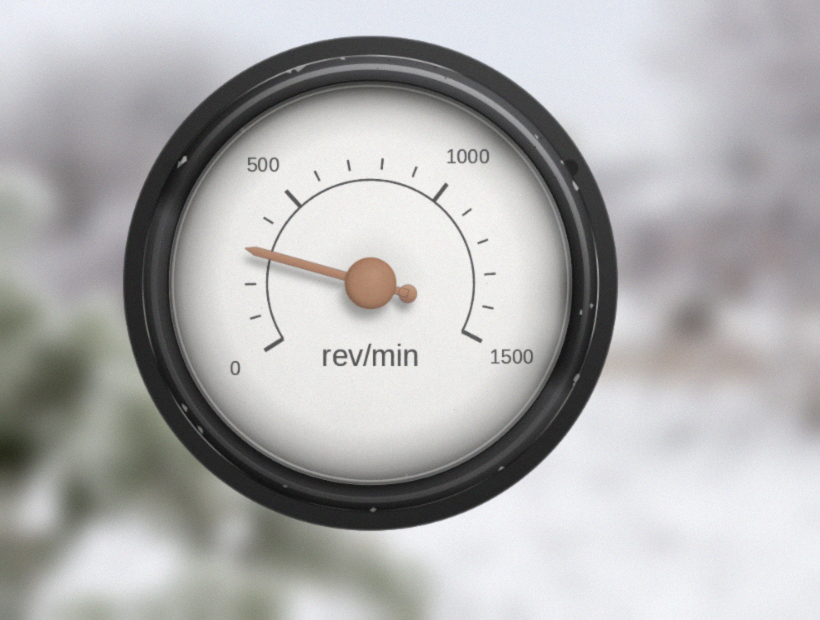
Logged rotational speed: 300,rpm
